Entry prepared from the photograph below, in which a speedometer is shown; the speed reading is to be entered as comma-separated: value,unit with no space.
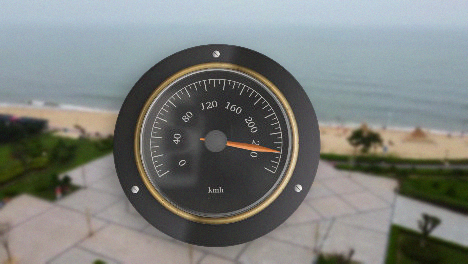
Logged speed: 240,km/h
